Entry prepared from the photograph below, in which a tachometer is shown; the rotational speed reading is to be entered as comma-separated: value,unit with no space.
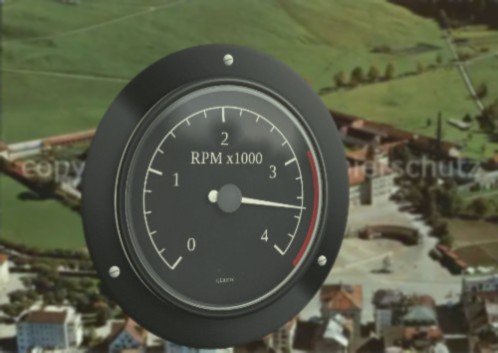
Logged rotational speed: 3500,rpm
